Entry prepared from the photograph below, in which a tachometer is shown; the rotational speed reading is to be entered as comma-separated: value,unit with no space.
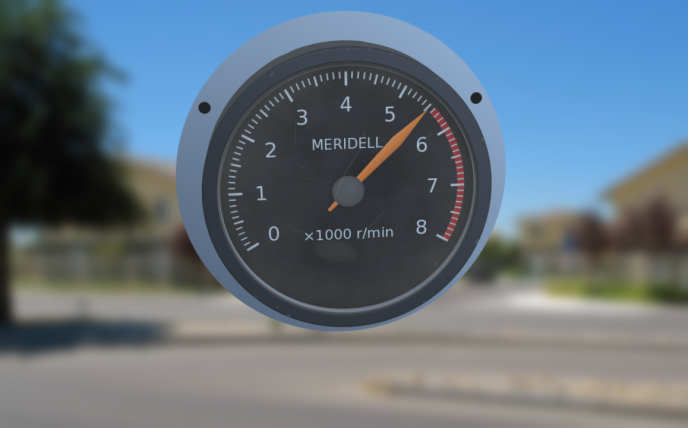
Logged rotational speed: 5500,rpm
